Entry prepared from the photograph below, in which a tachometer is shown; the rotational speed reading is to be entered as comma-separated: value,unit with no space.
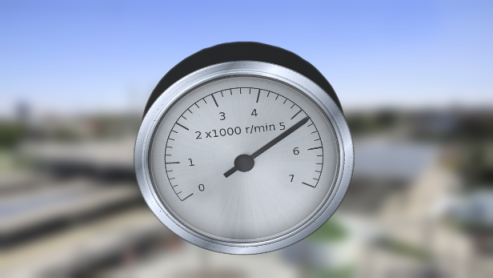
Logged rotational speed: 5200,rpm
